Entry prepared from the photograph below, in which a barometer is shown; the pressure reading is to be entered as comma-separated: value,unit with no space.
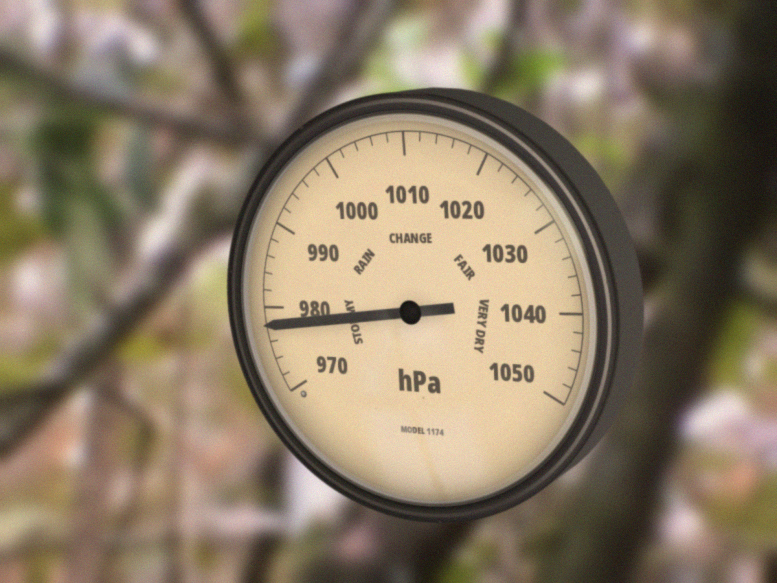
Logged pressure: 978,hPa
